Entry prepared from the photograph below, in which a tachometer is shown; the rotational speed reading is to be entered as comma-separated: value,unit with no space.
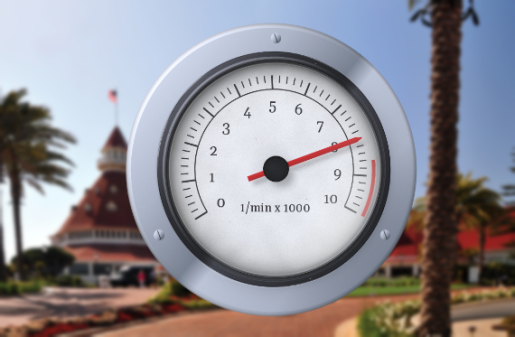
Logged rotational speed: 8000,rpm
